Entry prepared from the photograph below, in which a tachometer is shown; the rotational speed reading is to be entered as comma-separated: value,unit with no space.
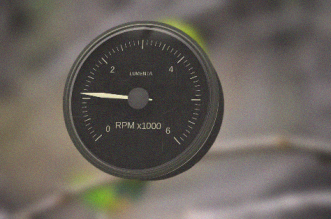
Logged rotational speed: 1100,rpm
